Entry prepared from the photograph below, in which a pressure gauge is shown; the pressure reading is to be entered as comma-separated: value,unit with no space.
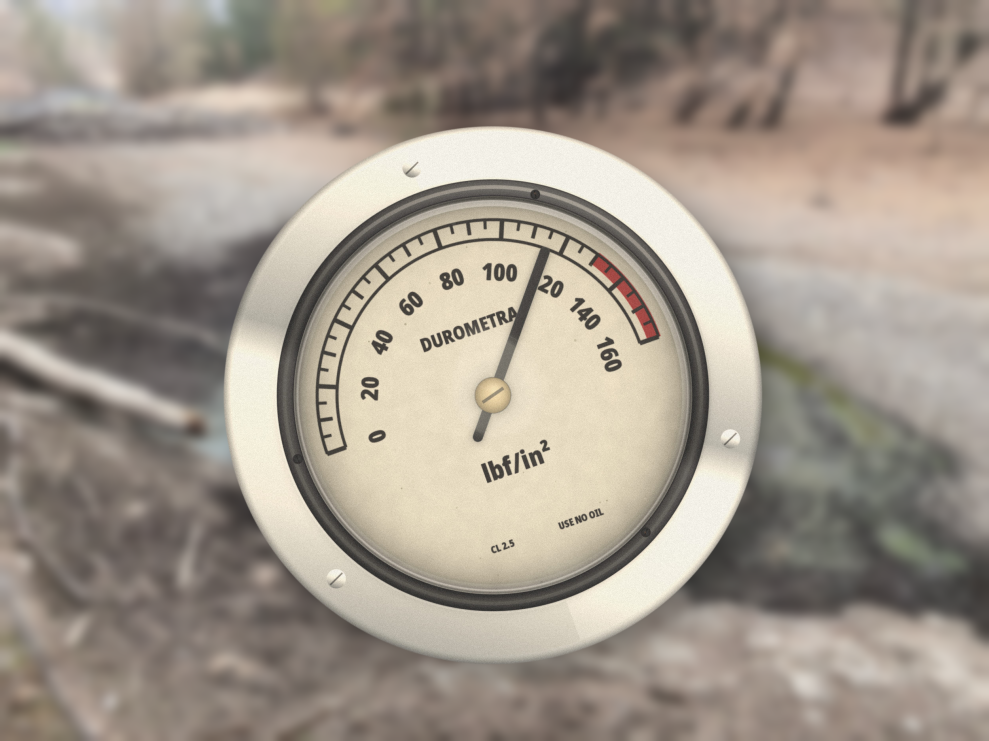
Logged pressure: 115,psi
